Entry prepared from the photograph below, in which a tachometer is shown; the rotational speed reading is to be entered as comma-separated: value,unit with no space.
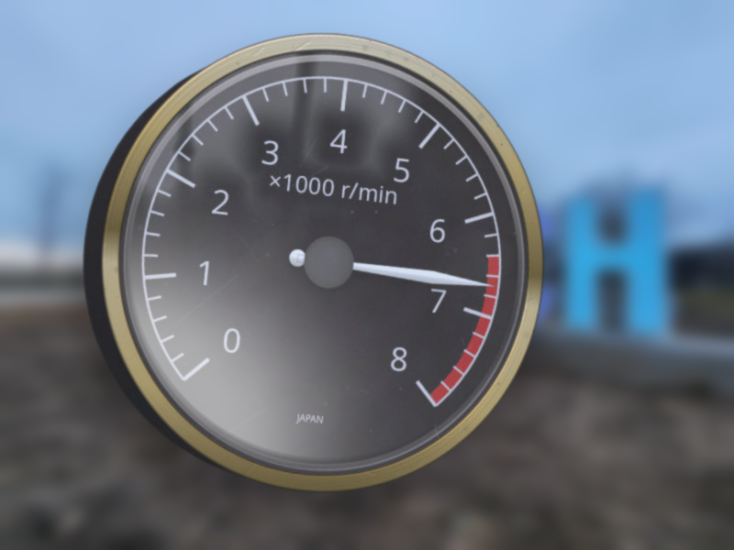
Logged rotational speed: 6700,rpm
